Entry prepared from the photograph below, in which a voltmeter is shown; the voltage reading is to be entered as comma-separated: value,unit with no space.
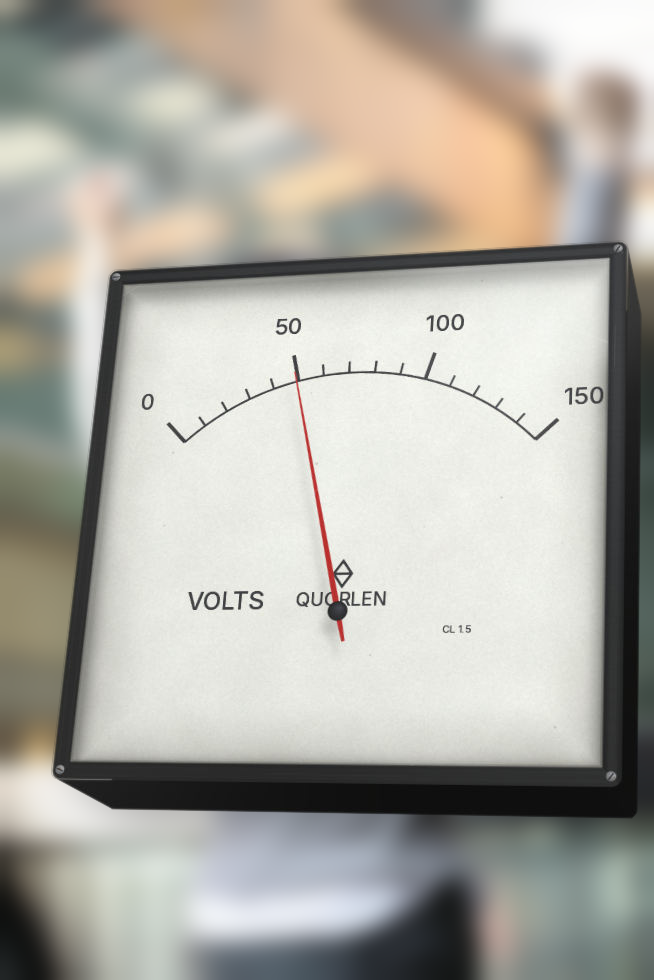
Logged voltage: 50,V
